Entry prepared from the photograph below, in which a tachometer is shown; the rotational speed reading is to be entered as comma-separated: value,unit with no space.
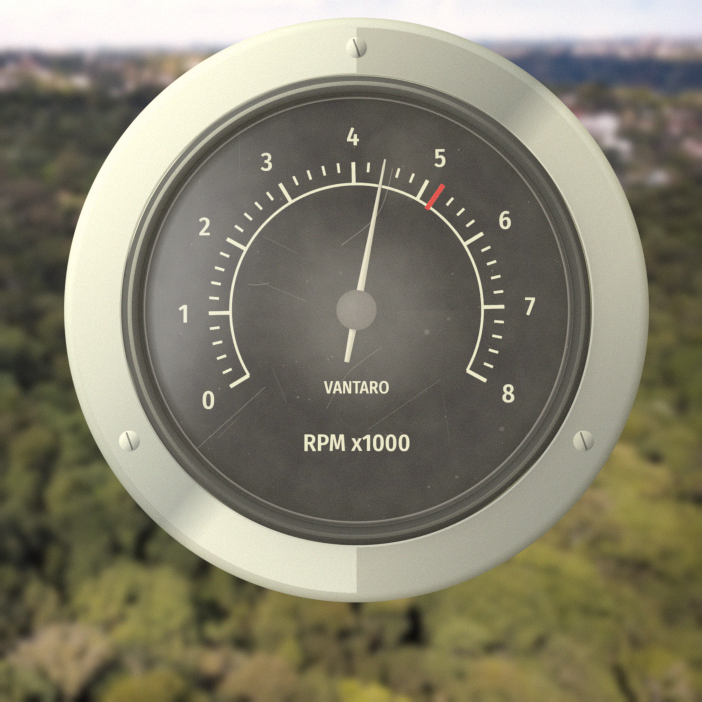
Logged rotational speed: 4400,rpm
